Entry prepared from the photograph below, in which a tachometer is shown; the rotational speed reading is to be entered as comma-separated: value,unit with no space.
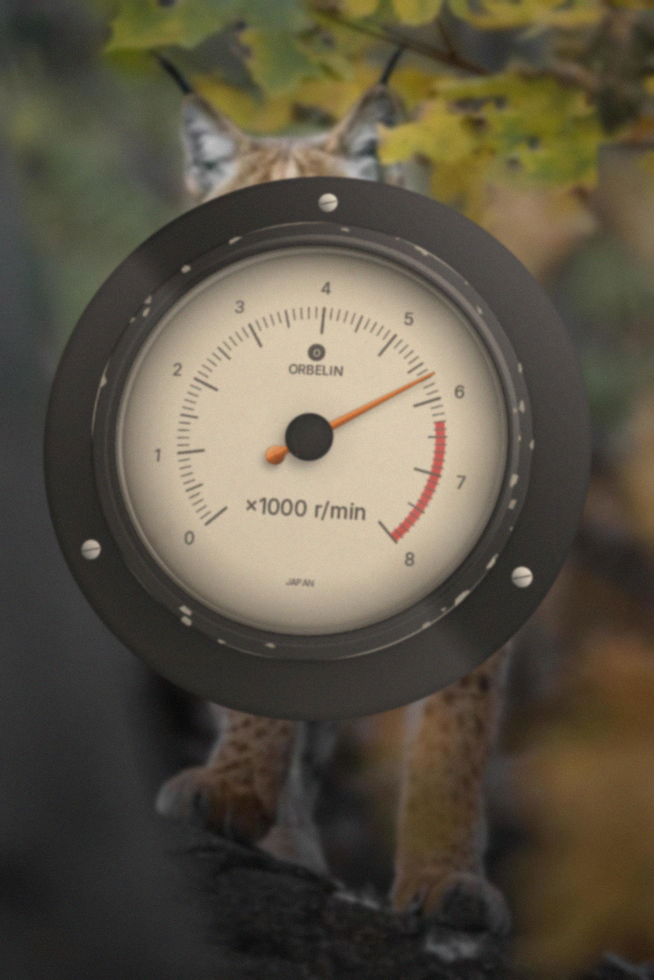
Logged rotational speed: 5700,rpm
